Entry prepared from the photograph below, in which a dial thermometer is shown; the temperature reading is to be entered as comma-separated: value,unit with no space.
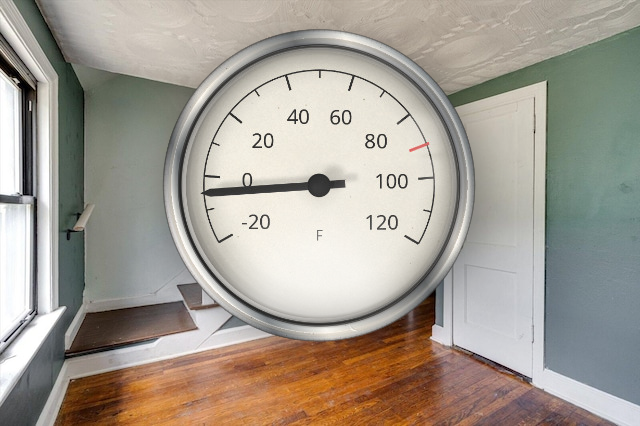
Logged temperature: -5,°F
